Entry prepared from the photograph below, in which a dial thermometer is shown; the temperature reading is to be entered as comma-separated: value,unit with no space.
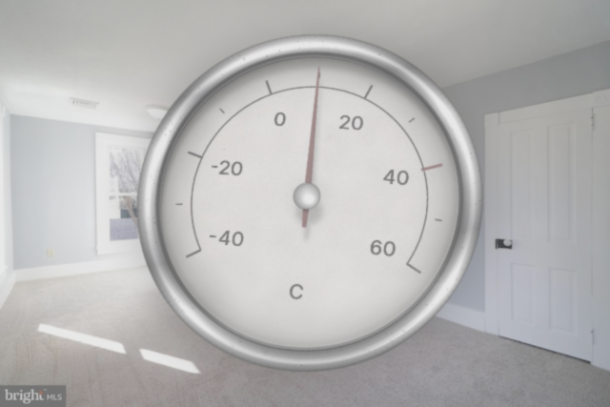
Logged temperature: 10,°C
